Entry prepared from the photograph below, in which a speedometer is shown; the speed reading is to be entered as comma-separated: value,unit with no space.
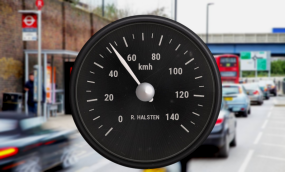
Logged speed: 52.5,km/h
